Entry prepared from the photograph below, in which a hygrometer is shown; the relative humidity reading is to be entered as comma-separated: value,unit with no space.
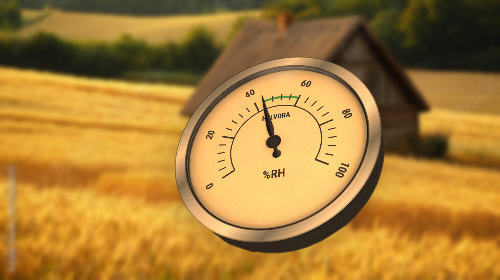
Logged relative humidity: 44,%
